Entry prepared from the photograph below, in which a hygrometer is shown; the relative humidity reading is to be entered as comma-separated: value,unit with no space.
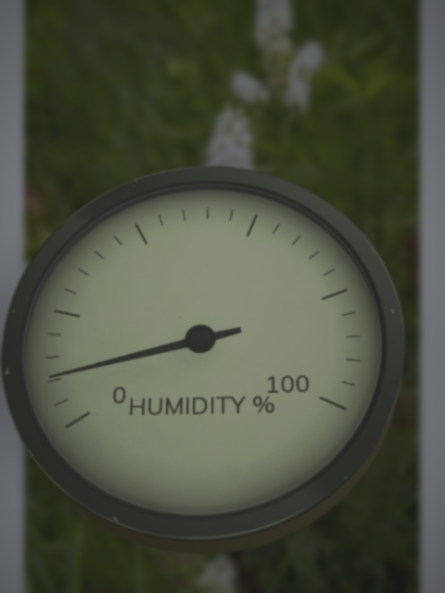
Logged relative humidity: 8,%
